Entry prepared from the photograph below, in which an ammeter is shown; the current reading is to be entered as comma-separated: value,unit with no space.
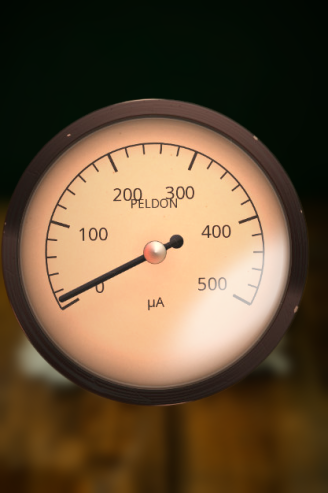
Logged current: 10,µA
